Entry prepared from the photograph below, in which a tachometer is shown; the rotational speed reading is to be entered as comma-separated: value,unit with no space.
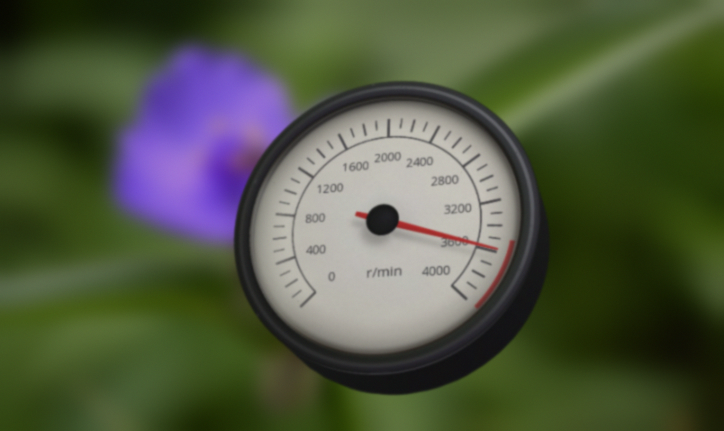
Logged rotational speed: 3600,rpm
